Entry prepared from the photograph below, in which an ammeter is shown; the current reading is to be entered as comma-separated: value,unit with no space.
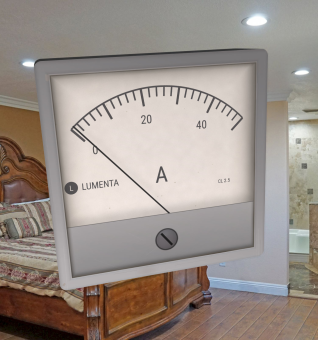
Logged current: 1,A
